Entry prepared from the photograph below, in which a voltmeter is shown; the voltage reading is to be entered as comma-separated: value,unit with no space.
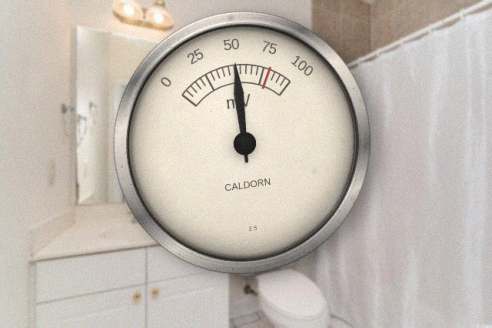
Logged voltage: 50,mV
